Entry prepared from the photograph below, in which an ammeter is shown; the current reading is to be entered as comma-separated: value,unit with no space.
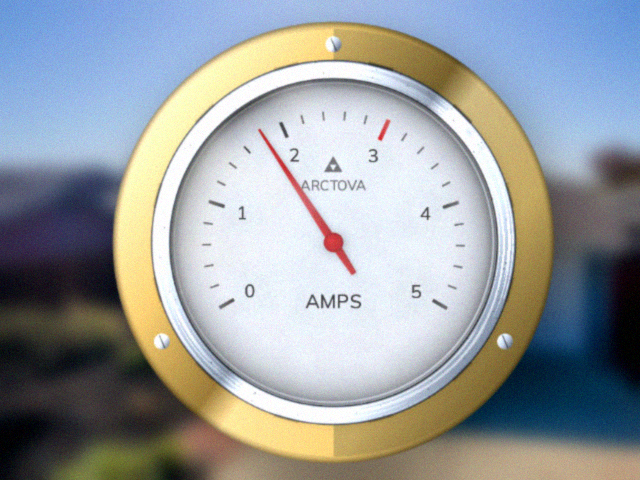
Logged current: 1.8,A
